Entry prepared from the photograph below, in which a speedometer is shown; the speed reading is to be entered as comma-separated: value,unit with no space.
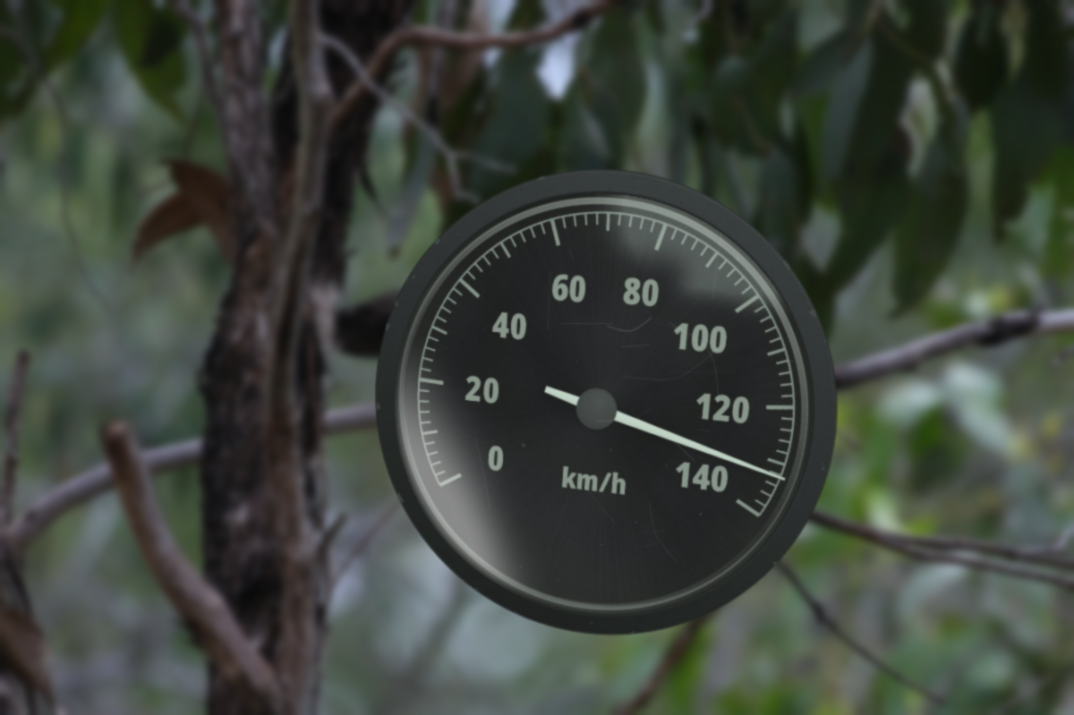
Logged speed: 132,km/h
